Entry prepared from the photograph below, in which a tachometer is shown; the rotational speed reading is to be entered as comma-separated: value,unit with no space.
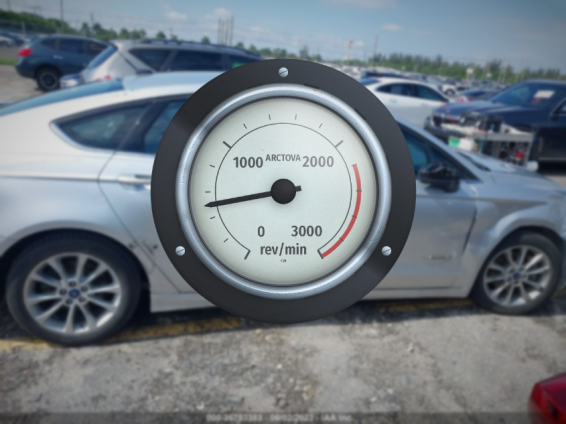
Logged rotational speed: 500,rpm
